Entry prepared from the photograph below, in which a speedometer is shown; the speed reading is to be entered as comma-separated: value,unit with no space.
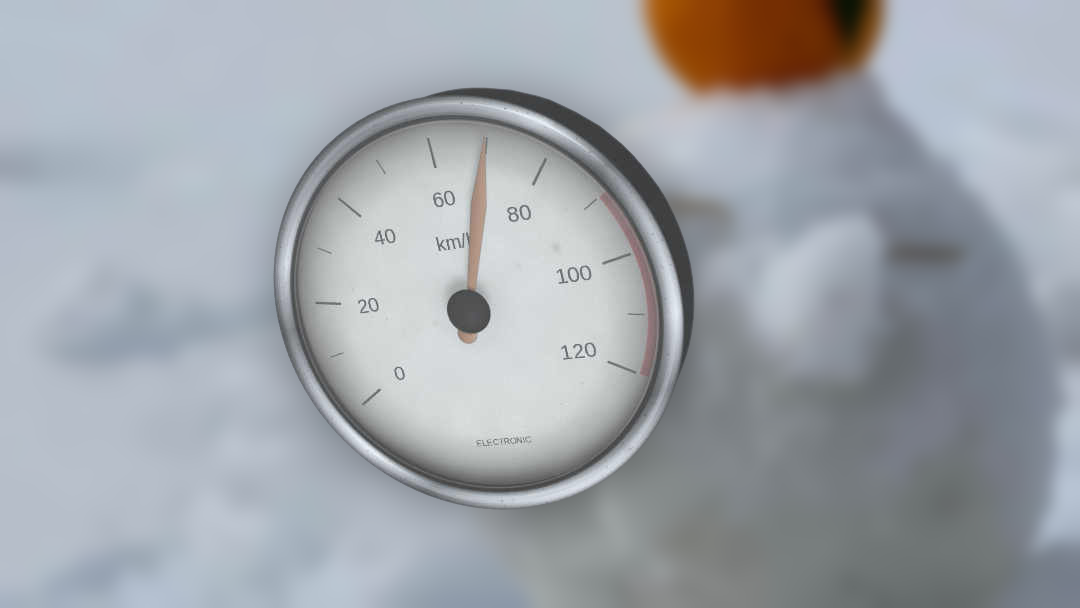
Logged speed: 70,km/h
